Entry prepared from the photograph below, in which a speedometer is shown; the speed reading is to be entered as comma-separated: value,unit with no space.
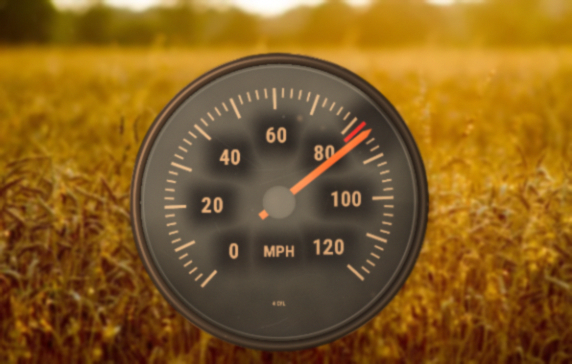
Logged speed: 84,mph
